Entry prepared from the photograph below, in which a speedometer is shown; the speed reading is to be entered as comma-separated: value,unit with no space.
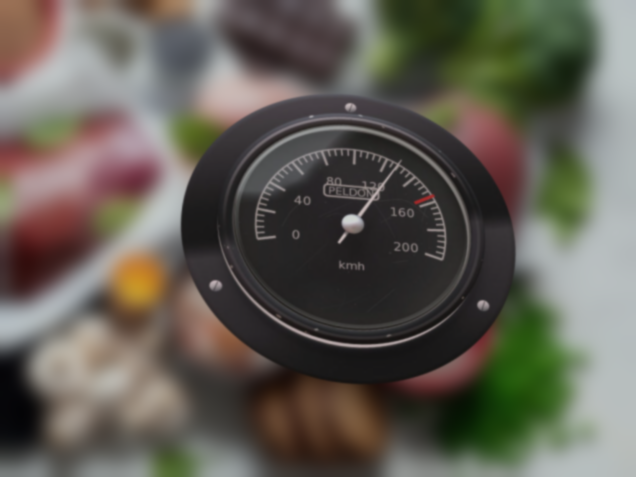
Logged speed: 128,km/h
